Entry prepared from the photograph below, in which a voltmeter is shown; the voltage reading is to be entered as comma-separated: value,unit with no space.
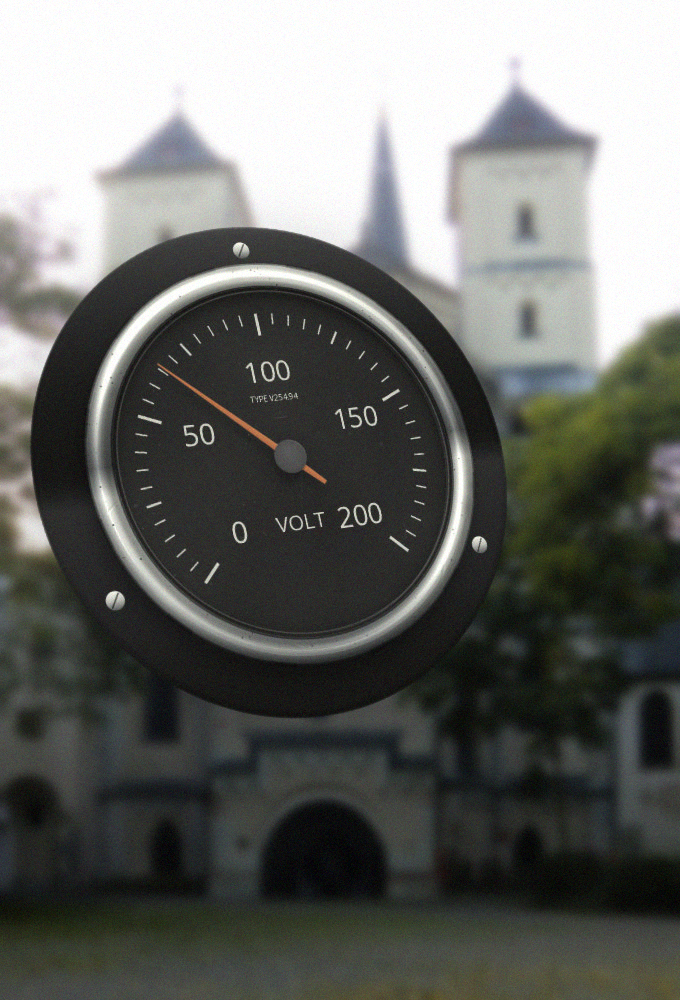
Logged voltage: 65,V
